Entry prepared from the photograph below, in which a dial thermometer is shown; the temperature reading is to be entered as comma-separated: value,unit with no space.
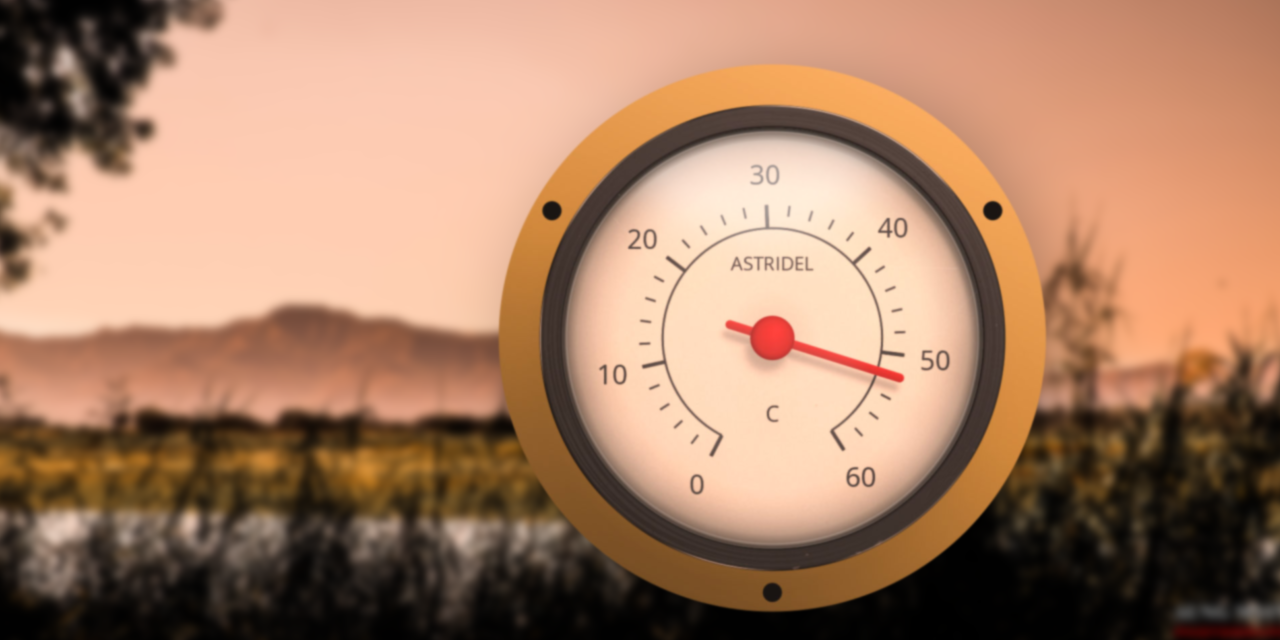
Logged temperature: 52,°C
